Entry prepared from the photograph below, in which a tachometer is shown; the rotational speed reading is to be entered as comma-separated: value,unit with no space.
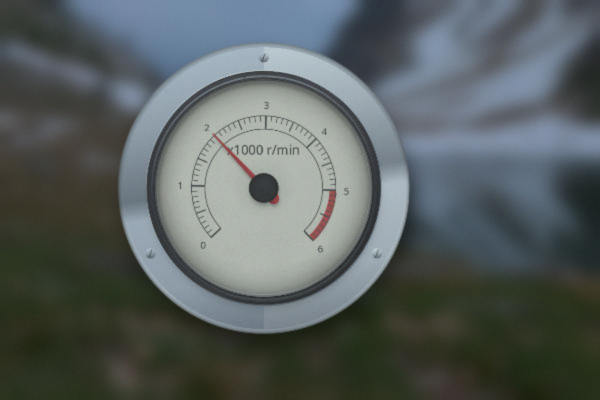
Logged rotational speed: 2000,rpm
